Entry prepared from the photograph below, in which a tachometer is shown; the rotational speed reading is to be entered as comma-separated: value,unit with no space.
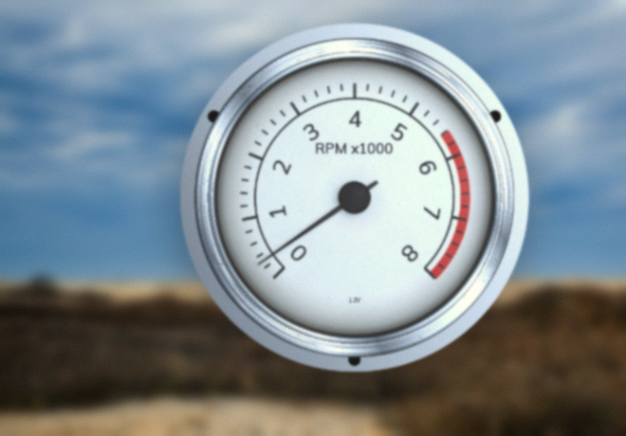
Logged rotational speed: 300,rpm
